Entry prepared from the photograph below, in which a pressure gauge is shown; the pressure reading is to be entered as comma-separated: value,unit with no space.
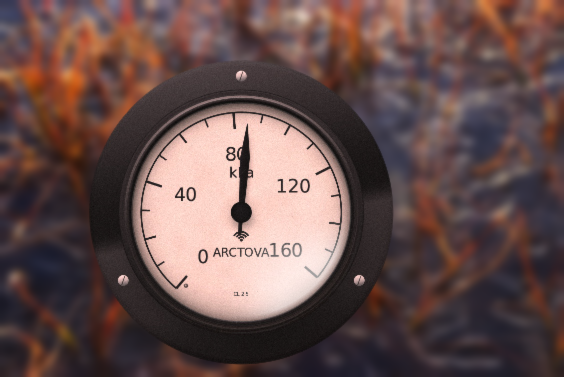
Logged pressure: 85,kPa
